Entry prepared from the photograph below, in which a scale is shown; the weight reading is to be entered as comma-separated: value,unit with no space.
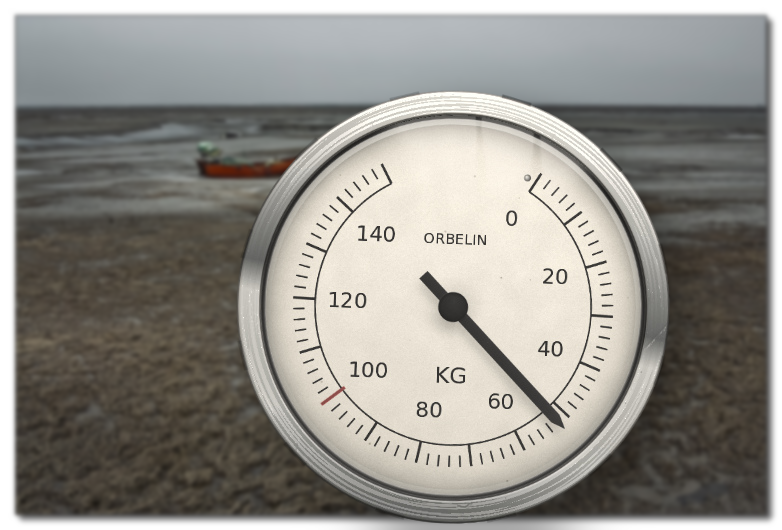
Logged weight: 52,kg
